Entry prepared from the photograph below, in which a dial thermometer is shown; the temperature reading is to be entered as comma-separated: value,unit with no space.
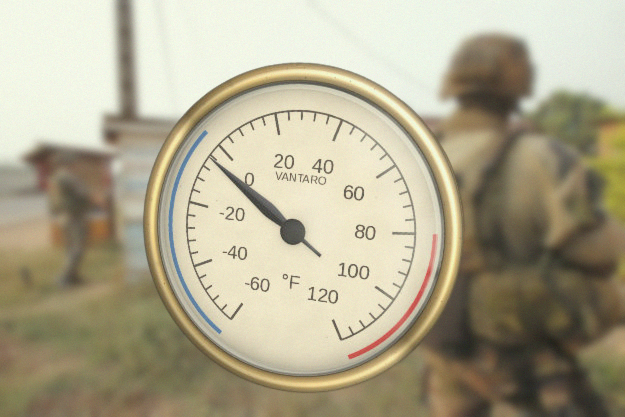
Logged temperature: -4,°F
